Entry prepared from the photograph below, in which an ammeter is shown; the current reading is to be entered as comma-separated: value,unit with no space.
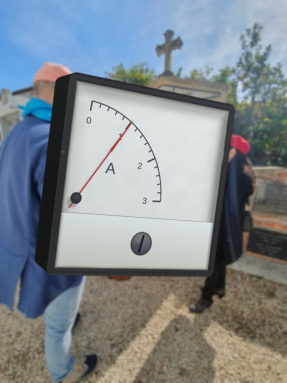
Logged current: 1,A
